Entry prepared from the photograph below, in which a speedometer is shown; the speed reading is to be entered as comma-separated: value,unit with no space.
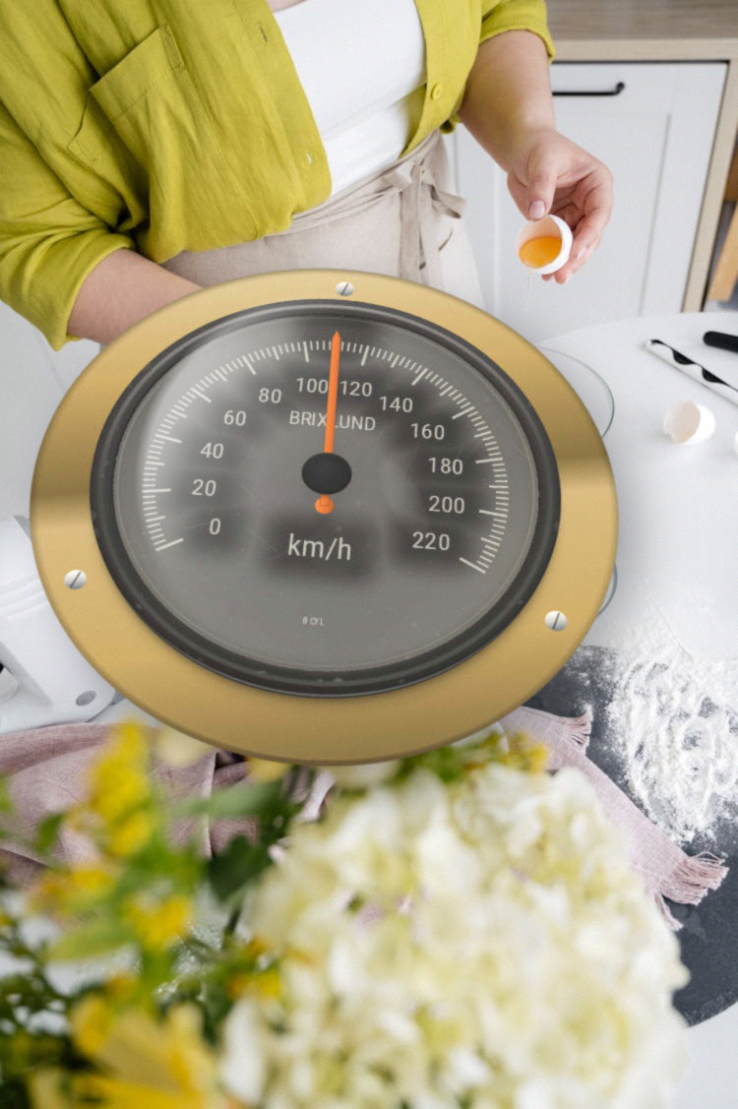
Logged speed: 110,km/h
